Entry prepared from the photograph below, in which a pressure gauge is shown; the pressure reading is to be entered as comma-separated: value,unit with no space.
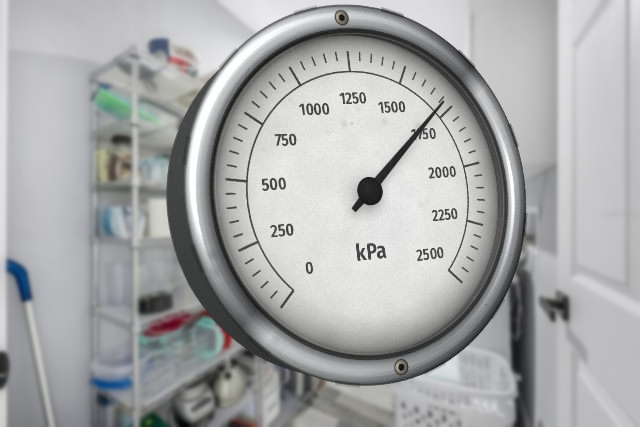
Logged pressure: 1700,kPa
